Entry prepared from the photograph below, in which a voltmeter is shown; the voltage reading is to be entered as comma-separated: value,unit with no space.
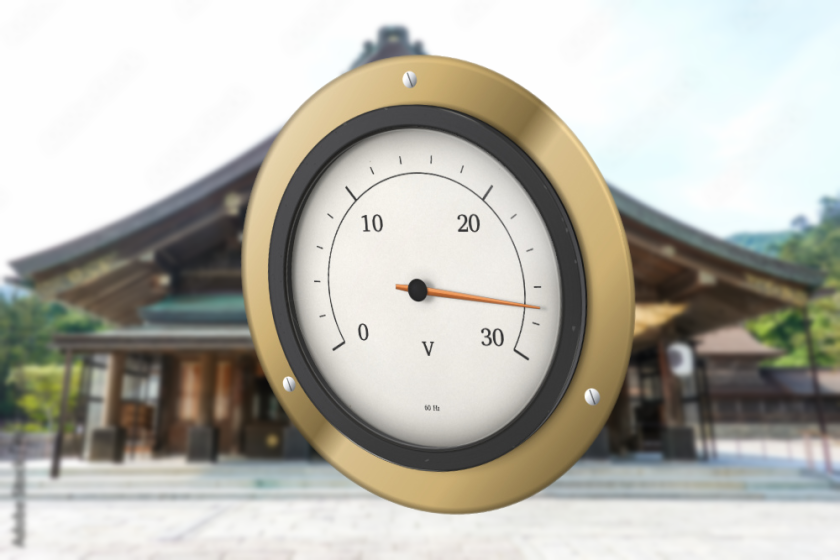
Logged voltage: 27,V
